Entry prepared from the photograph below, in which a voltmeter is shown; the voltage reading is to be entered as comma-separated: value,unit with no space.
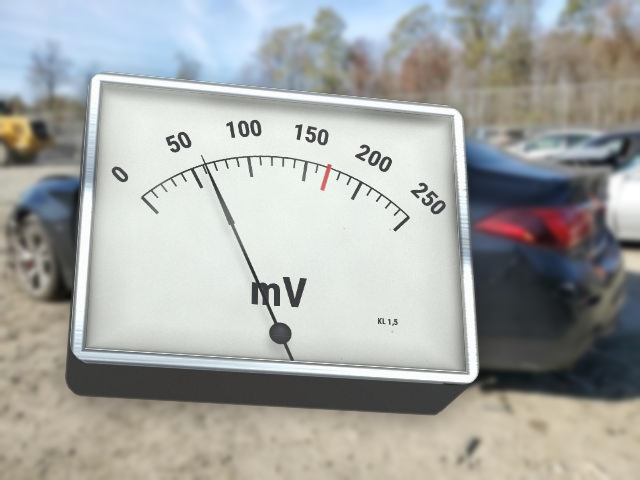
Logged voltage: 60,mV
